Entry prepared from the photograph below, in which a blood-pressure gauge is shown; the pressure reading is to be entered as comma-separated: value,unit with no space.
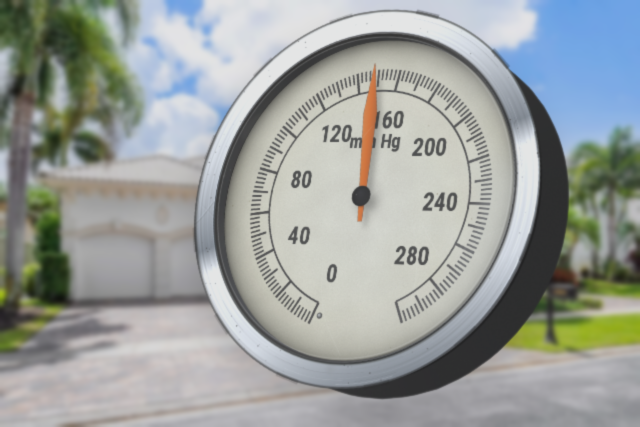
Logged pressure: 150,mmHg
